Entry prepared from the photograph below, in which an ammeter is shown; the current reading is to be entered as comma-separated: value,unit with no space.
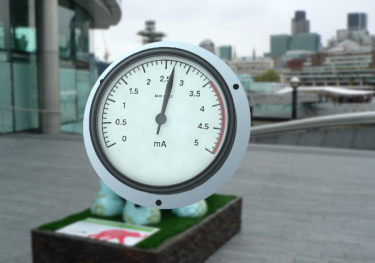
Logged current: 2.7,mA
